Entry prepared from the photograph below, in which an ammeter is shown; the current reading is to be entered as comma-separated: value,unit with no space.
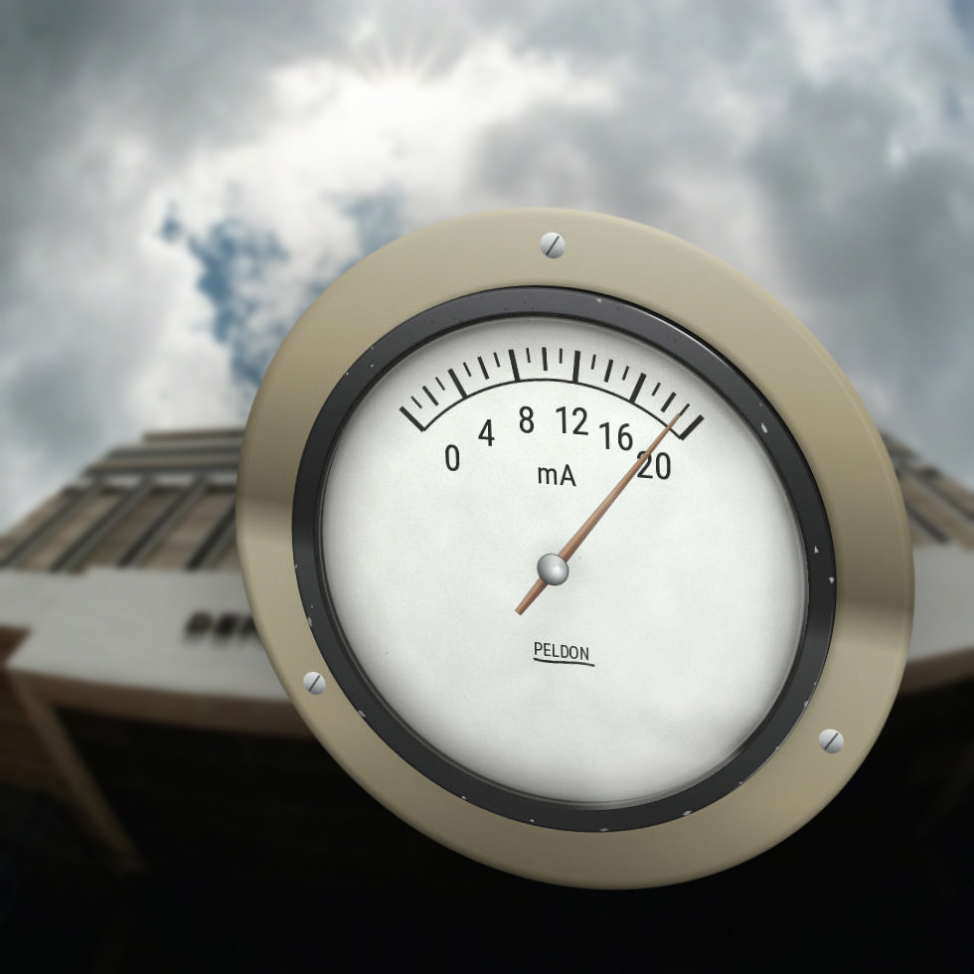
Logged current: 19,mA
